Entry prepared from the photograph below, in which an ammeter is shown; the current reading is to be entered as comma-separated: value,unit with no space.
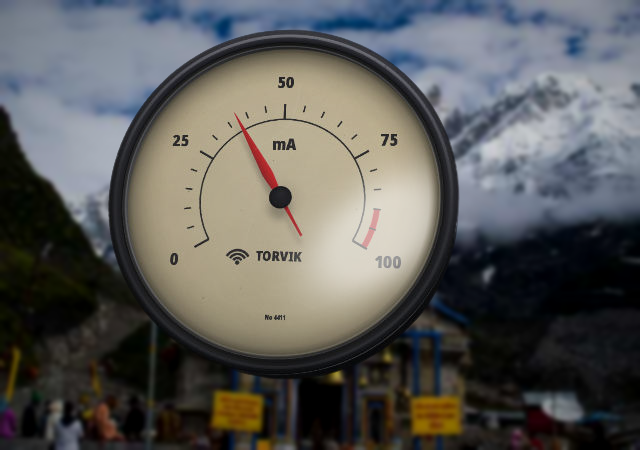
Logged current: 37.5,mA
